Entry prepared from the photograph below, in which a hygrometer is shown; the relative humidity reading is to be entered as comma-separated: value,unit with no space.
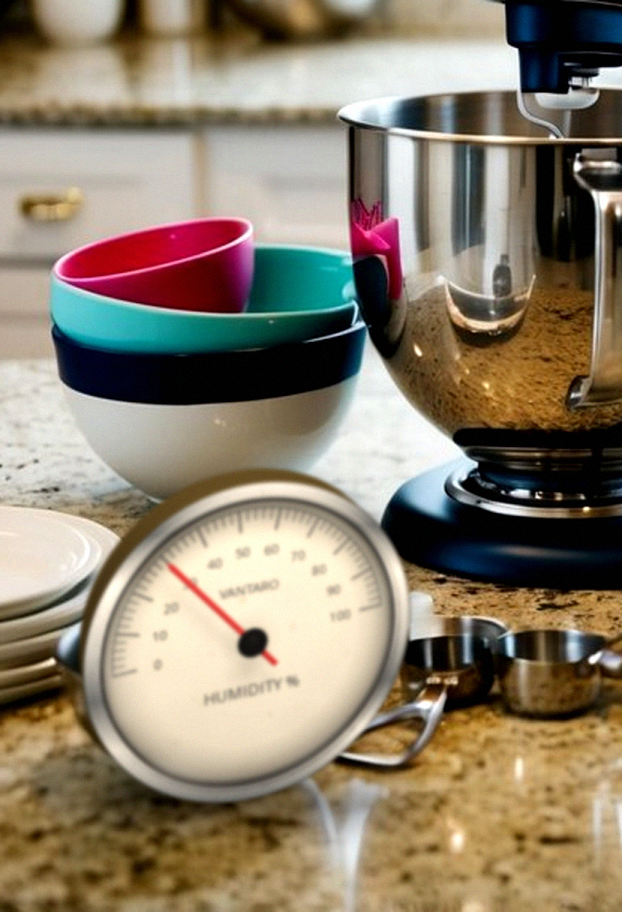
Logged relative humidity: 30,%
